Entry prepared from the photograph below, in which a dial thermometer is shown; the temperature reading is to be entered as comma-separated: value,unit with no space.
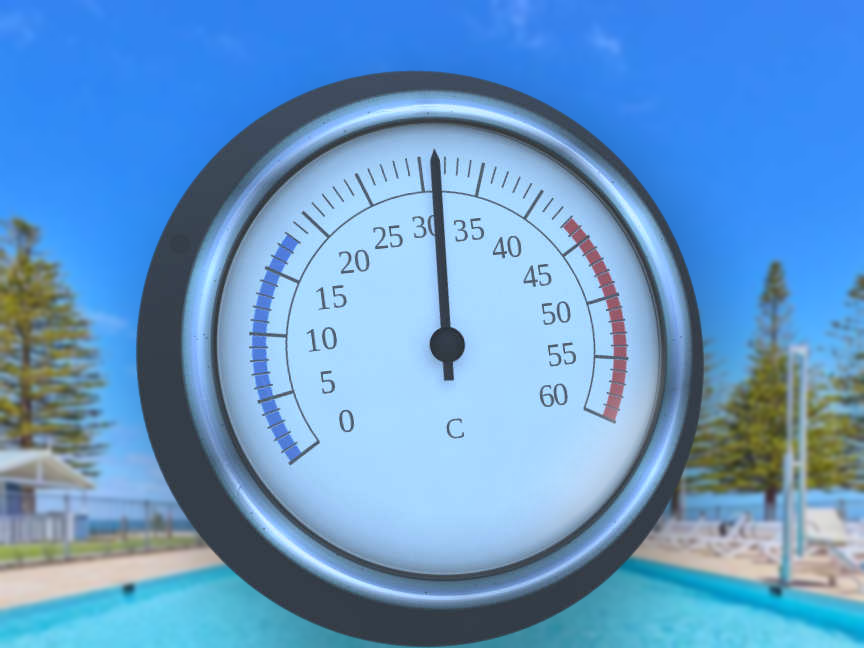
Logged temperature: 31,°C
